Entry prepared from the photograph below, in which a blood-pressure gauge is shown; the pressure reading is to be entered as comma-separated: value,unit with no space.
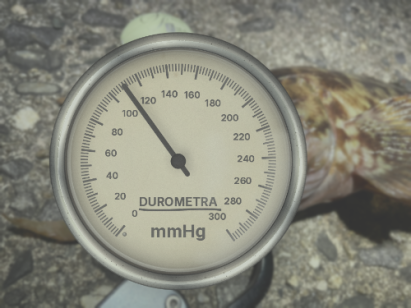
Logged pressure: 110,mmHg
